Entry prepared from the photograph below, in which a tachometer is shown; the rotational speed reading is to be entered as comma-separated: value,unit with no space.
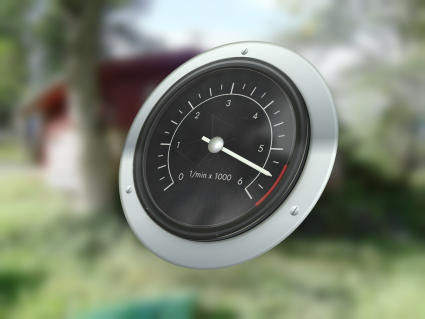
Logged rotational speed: 5500,rpm
